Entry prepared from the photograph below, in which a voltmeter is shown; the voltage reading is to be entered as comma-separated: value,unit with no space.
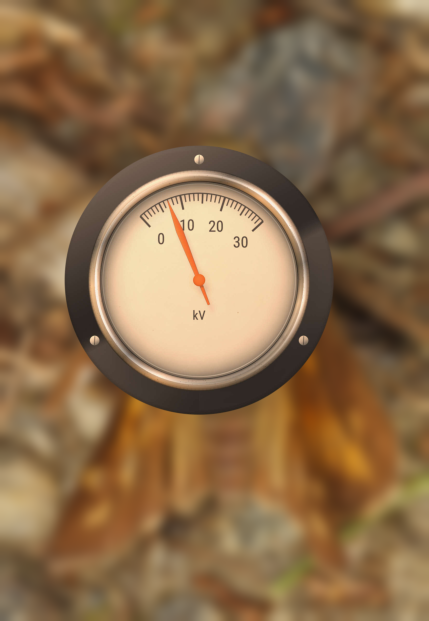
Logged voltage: 7,kV
